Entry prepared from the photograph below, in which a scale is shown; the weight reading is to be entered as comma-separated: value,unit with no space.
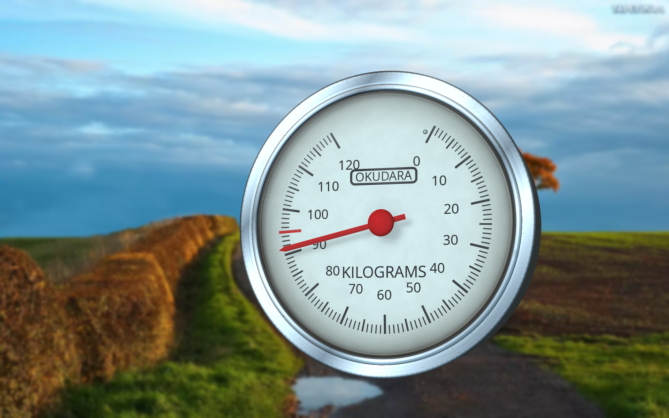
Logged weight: 91,kg
